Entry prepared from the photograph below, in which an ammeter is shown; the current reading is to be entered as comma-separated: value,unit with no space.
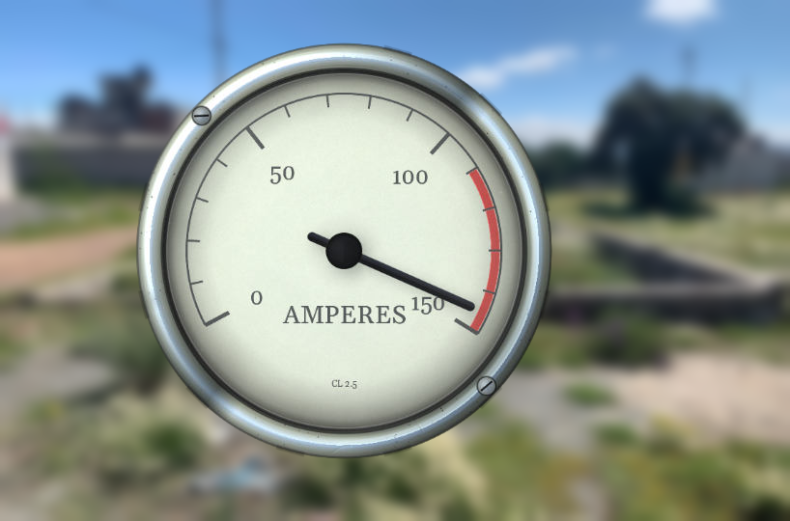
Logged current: 145,A
